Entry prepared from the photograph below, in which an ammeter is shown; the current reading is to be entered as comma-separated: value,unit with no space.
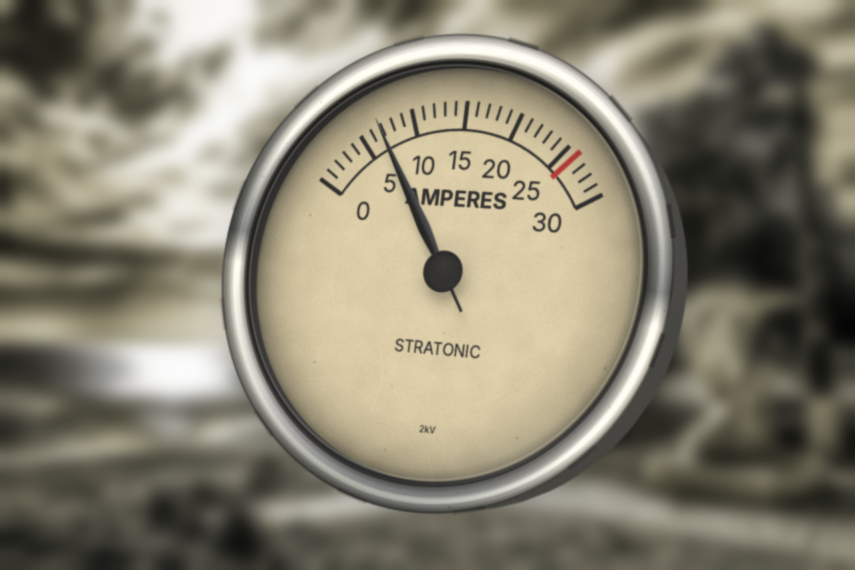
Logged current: 7,A
